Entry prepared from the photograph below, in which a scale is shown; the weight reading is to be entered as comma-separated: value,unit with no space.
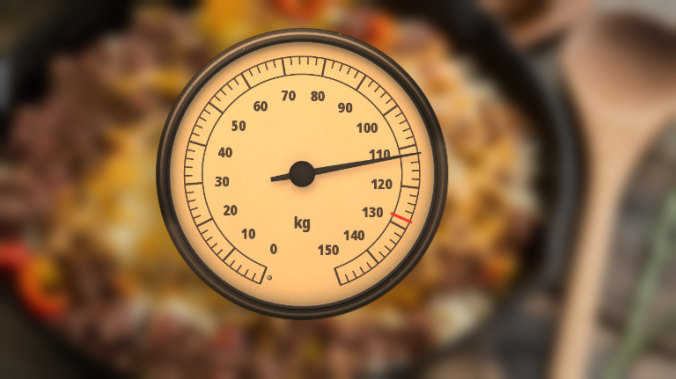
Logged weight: 112,kg
